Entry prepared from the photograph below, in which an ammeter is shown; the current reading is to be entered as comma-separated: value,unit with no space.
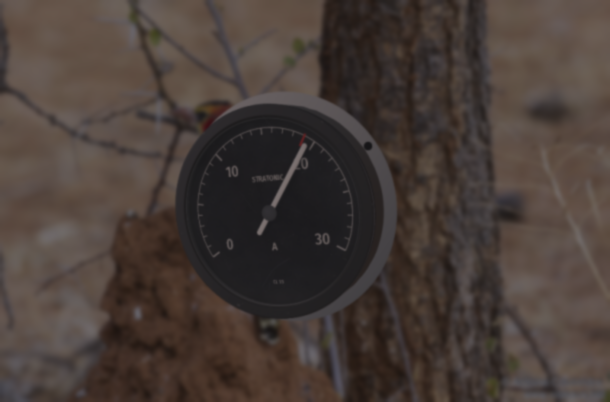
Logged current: 19.5,A
